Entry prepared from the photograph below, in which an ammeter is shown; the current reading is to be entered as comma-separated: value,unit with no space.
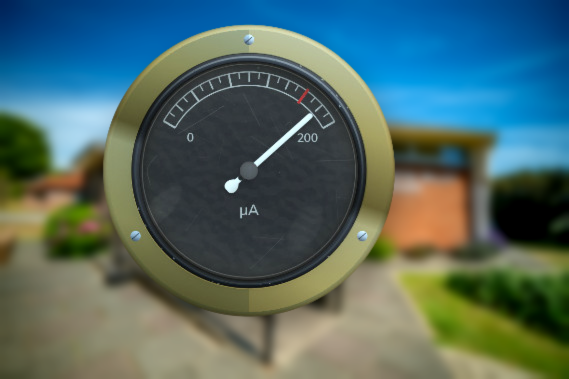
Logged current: 180,µA
